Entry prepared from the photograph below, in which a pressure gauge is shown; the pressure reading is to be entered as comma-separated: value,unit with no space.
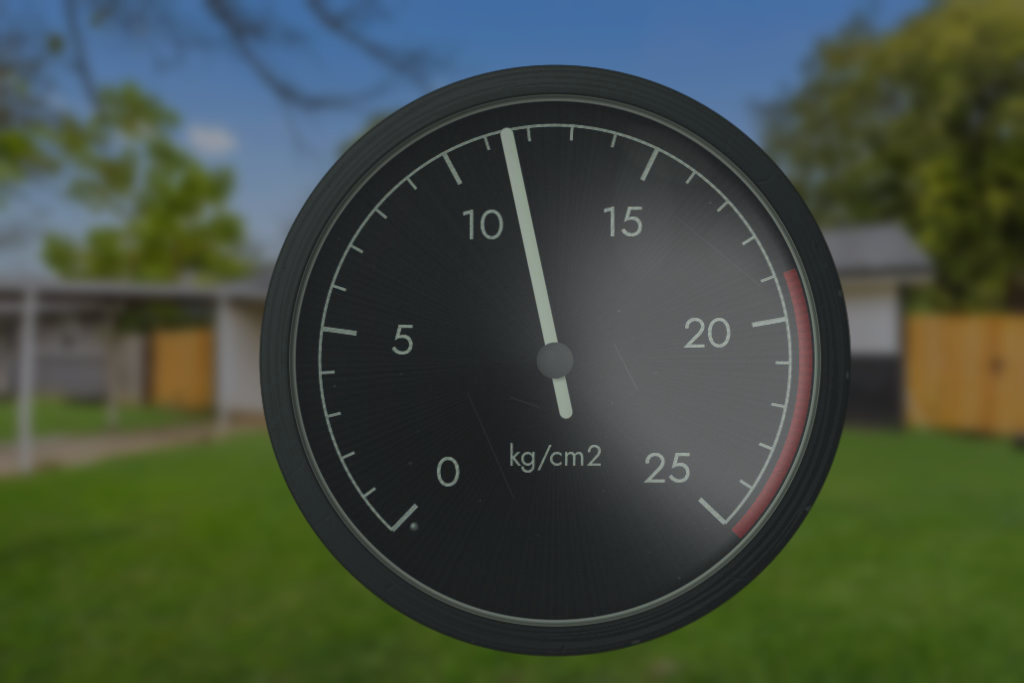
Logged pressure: 11.5,kg/cm²
